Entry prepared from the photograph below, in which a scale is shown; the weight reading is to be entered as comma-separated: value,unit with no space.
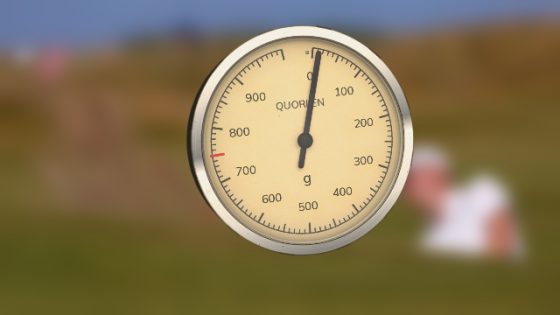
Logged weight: 10,g
